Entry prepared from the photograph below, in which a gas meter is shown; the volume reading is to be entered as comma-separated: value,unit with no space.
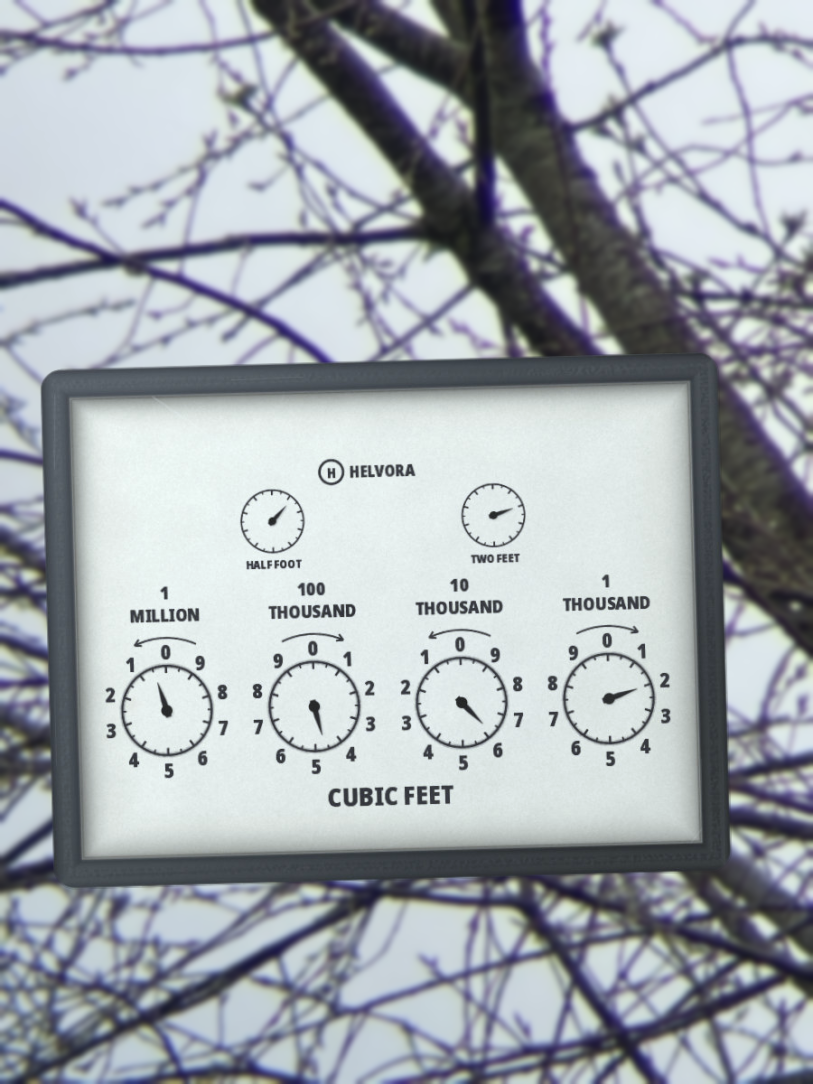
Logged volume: 46200,ft³
